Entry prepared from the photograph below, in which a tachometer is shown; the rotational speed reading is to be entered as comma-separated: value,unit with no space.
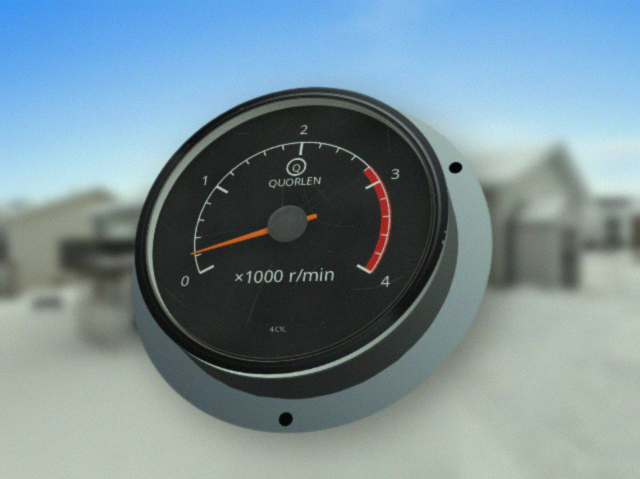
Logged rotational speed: 200,rpm
